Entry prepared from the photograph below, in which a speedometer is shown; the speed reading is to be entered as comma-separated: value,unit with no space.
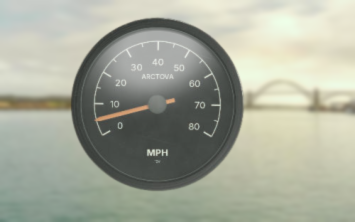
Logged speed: 5,mph
